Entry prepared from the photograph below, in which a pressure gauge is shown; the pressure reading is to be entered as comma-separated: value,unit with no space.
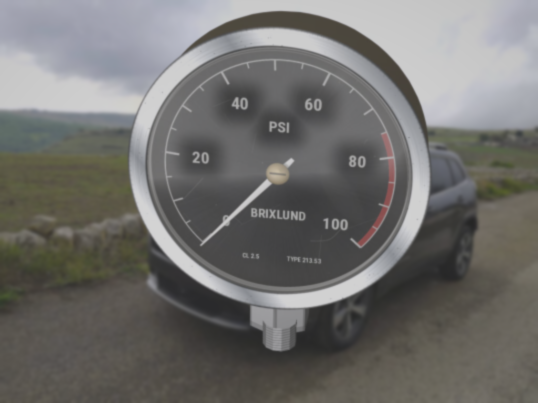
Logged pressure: 0,psi
